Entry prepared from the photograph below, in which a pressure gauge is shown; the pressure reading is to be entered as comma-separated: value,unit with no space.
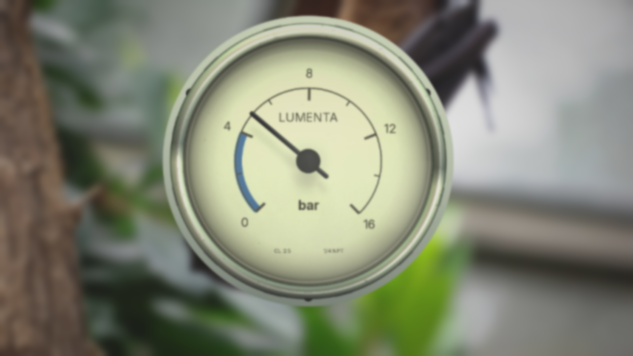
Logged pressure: 5,bar
